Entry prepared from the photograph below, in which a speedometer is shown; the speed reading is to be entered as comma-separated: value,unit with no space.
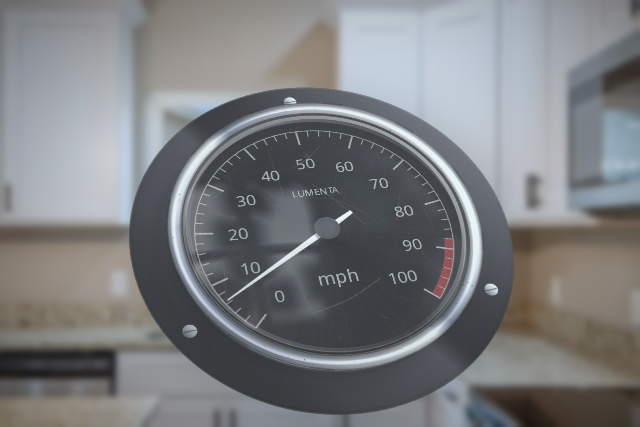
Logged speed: 6,mph
